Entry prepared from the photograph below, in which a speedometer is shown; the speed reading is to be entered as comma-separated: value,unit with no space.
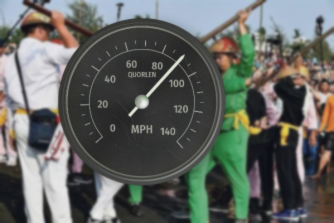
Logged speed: 90,mph
